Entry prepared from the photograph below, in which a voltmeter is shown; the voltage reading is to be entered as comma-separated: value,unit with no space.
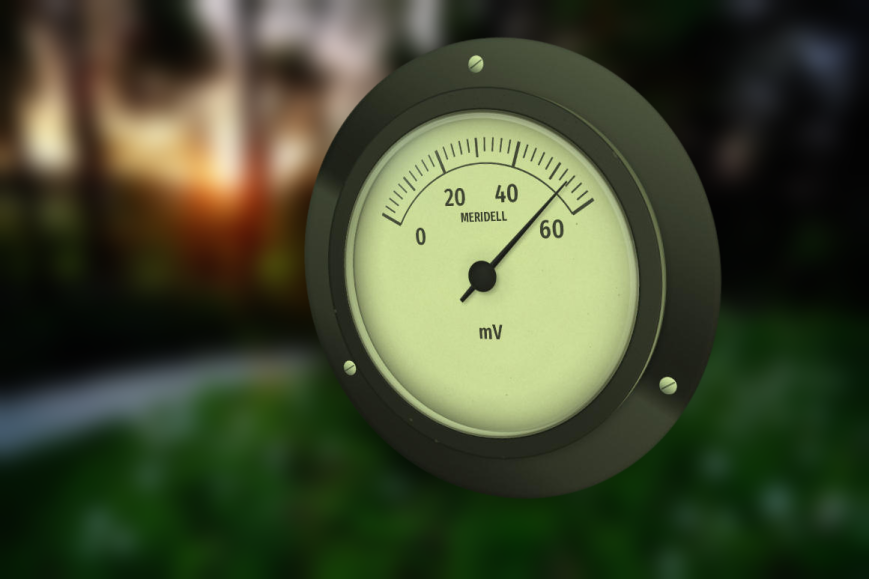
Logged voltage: 54,mV
